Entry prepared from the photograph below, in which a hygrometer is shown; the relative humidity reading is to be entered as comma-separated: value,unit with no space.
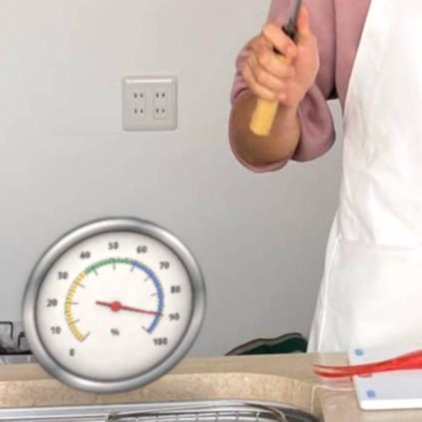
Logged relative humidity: 90,%
